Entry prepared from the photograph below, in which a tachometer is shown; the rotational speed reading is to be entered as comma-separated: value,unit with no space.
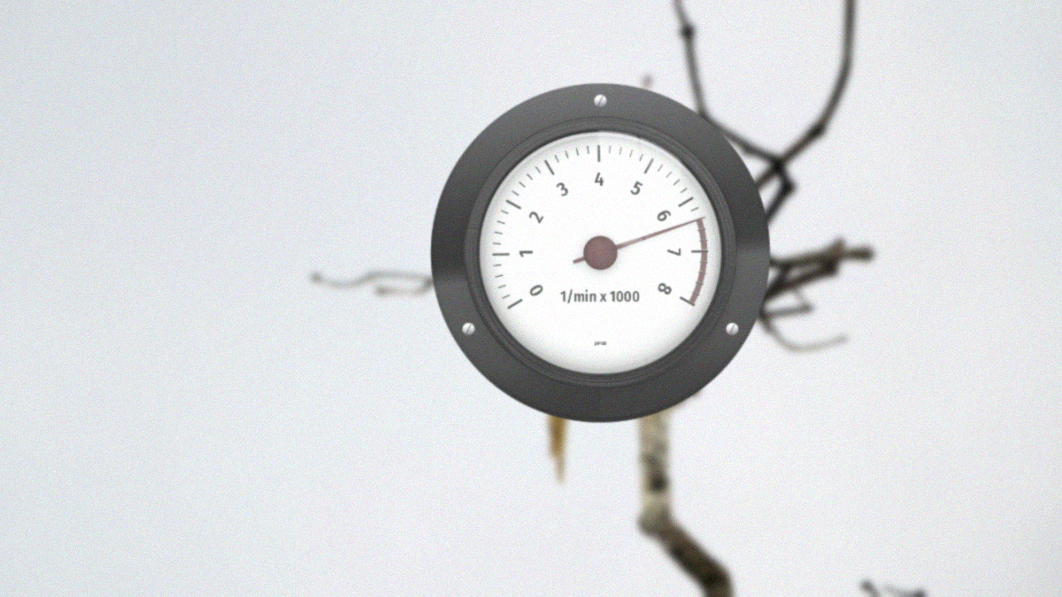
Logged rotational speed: 6400,rpm
